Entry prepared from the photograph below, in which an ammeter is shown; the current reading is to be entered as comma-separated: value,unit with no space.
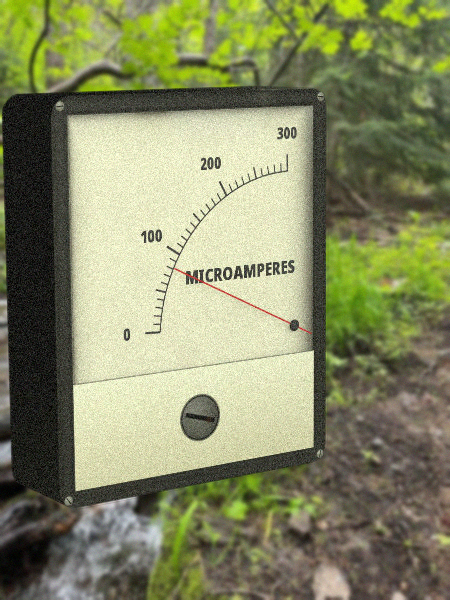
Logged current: 80,µA
